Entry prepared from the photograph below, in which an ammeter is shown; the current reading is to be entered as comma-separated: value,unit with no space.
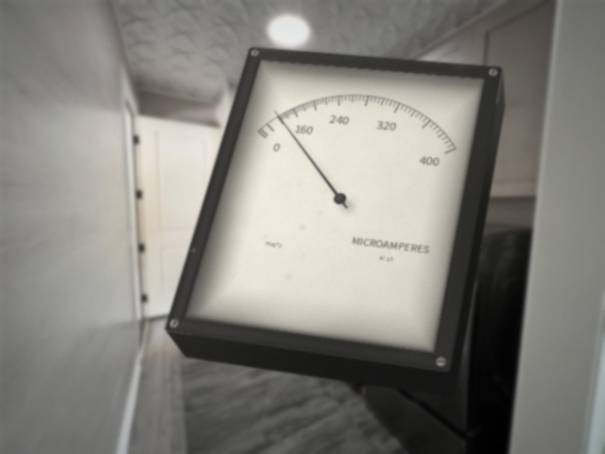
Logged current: 120,µA
